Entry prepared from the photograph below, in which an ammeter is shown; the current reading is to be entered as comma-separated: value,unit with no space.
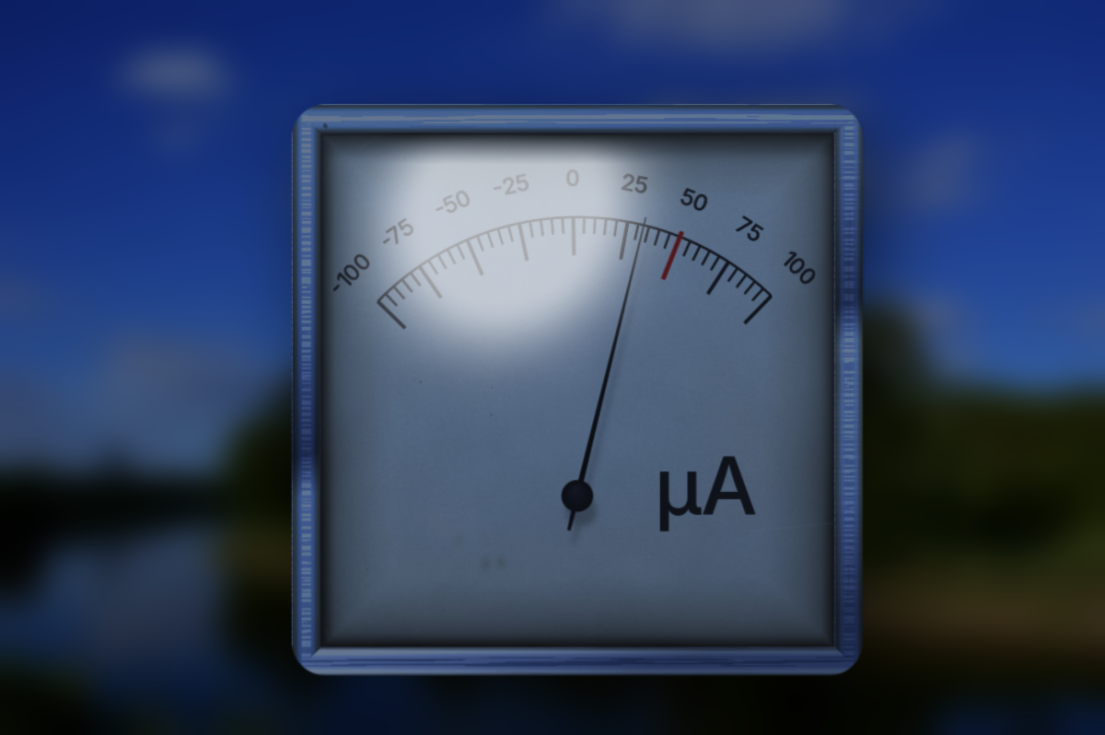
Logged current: 32.5,µA
